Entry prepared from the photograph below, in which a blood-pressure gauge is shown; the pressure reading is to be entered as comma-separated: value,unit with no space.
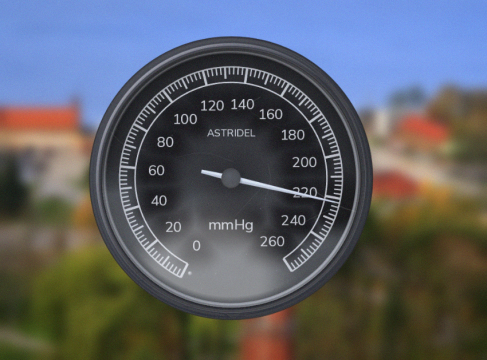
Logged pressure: 222,mmHg
